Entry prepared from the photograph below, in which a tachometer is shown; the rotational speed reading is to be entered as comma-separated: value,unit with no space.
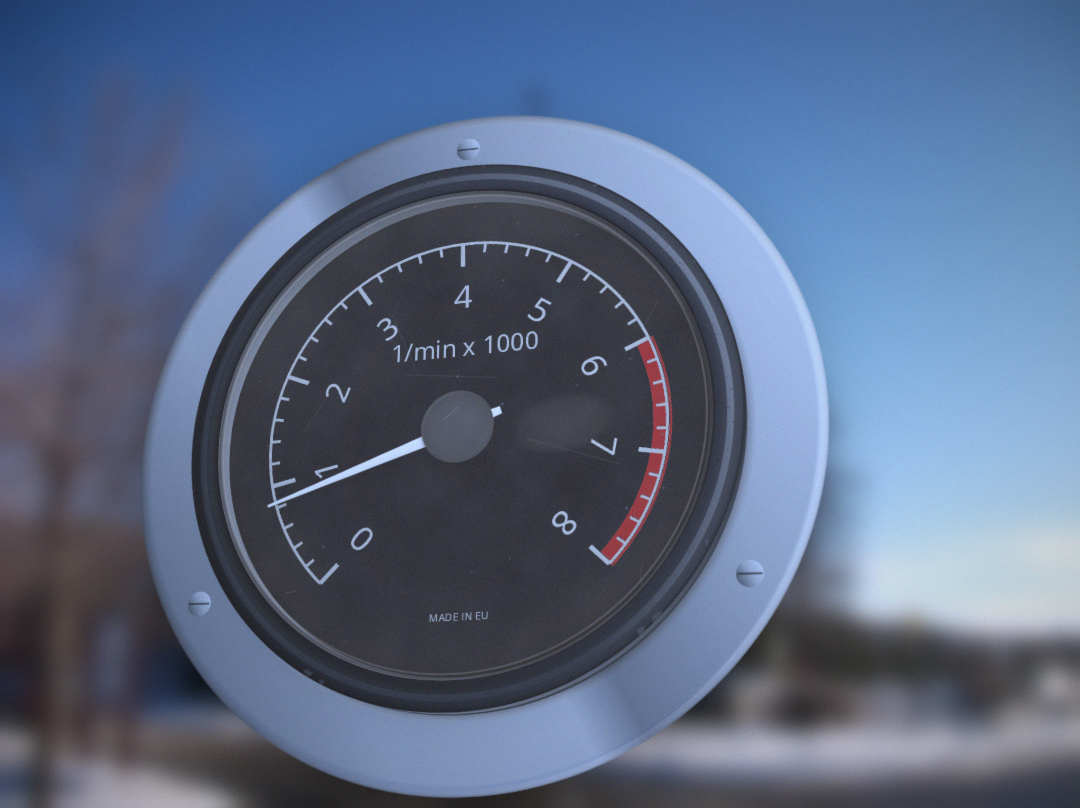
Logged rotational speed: 800,rpm
